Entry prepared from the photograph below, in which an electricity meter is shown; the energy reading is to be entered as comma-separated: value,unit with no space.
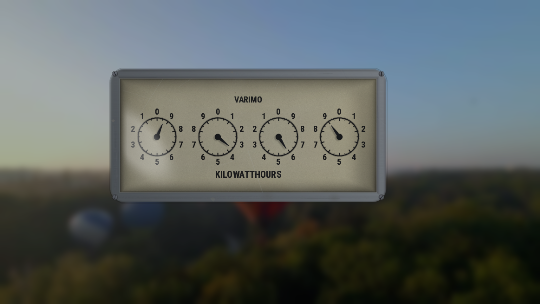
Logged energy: 9359,kWh
